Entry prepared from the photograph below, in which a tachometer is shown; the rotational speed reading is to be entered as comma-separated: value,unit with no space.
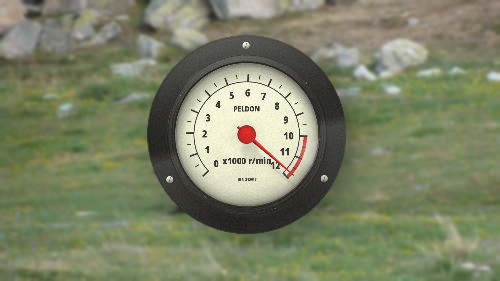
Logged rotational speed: 11750,rpm
